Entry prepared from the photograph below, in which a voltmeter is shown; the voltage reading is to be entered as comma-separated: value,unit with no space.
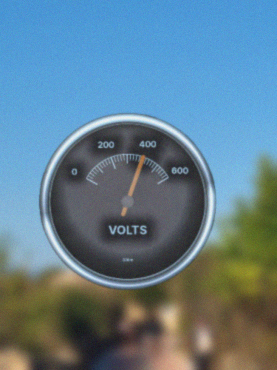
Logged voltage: 400,V
